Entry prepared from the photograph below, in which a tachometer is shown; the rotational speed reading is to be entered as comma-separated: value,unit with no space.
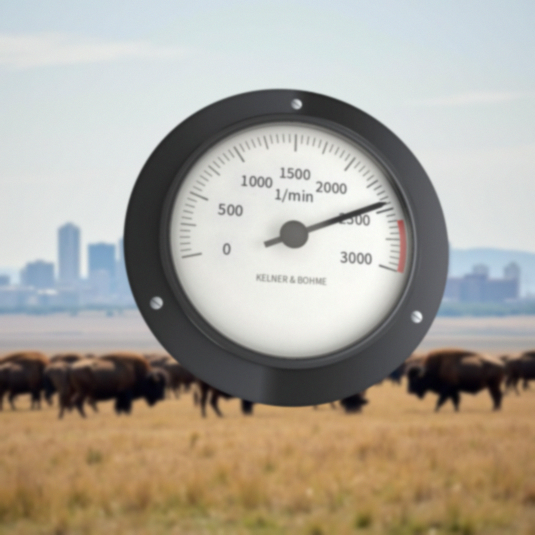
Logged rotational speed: 2450,rpm
